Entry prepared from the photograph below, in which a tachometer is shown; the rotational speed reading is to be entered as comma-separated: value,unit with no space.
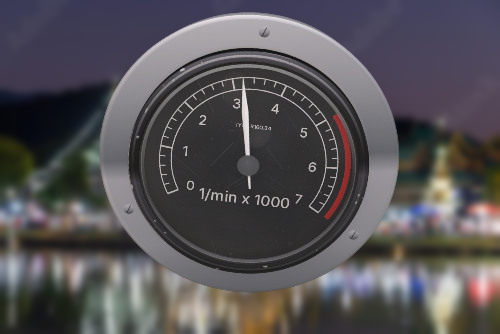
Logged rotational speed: 3200,rpm
